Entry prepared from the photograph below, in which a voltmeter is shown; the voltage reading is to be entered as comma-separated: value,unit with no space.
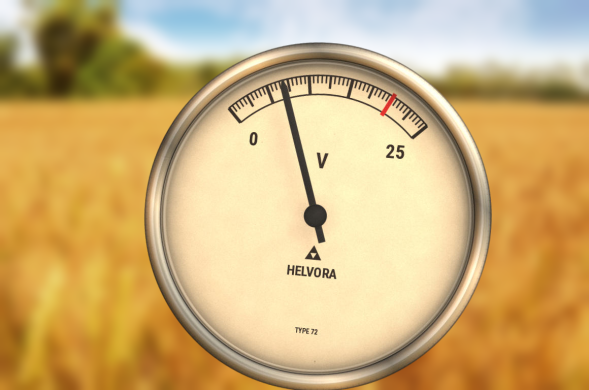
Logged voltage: 7,V
